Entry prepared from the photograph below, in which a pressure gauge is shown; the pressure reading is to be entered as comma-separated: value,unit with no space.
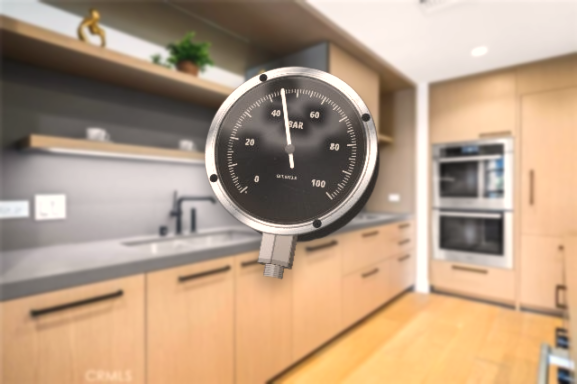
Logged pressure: 45,bar
